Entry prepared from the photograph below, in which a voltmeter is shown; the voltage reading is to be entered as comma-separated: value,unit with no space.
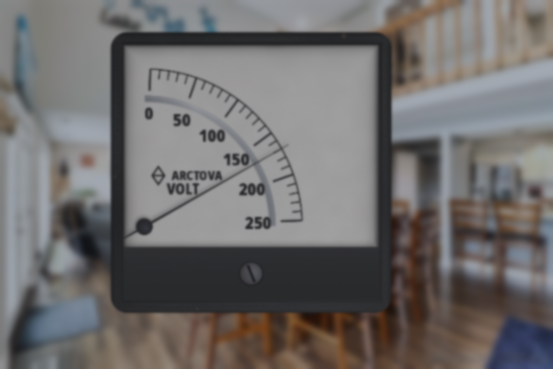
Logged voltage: 170,V
